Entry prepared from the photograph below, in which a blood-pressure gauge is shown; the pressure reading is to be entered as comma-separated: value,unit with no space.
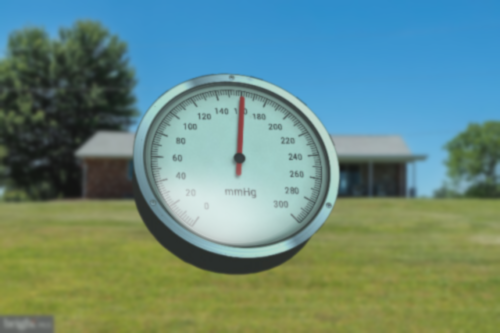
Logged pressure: 160,mmHg
